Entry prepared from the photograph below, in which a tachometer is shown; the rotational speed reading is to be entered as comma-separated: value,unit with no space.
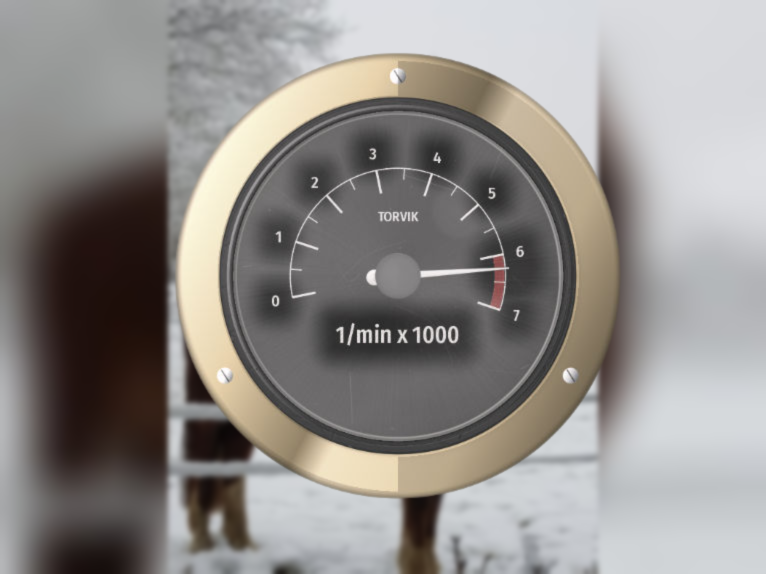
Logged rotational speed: 6250,rpm
